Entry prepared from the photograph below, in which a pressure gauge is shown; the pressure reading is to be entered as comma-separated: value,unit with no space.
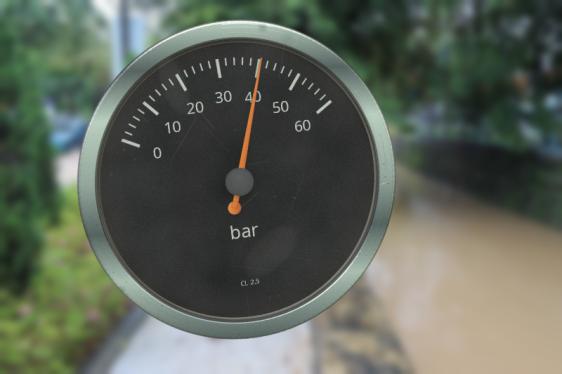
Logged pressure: 40,bar
